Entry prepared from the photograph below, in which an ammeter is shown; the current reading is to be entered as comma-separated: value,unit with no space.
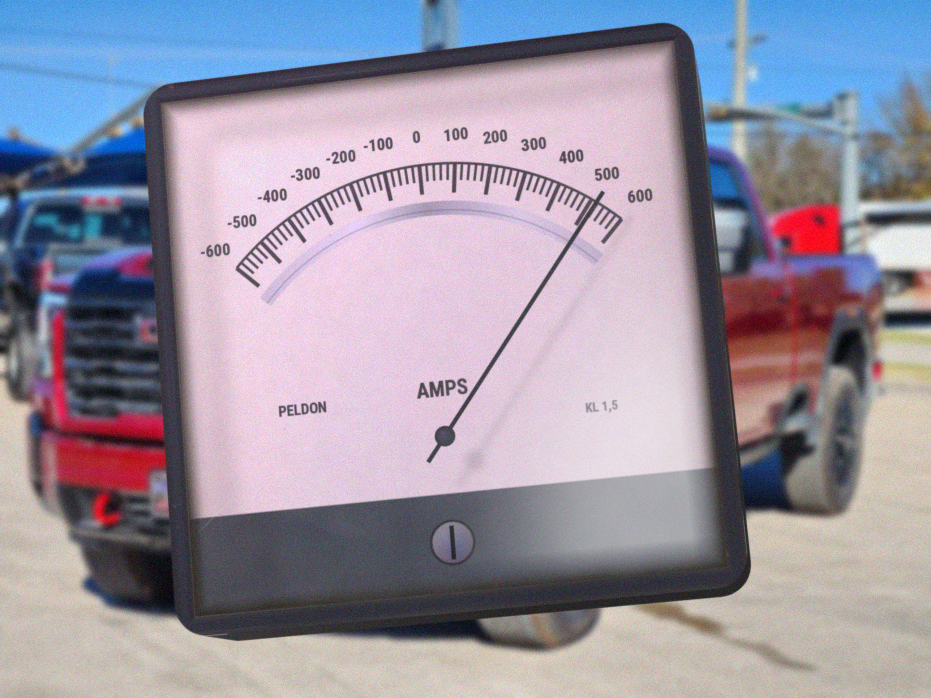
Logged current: 520,A
